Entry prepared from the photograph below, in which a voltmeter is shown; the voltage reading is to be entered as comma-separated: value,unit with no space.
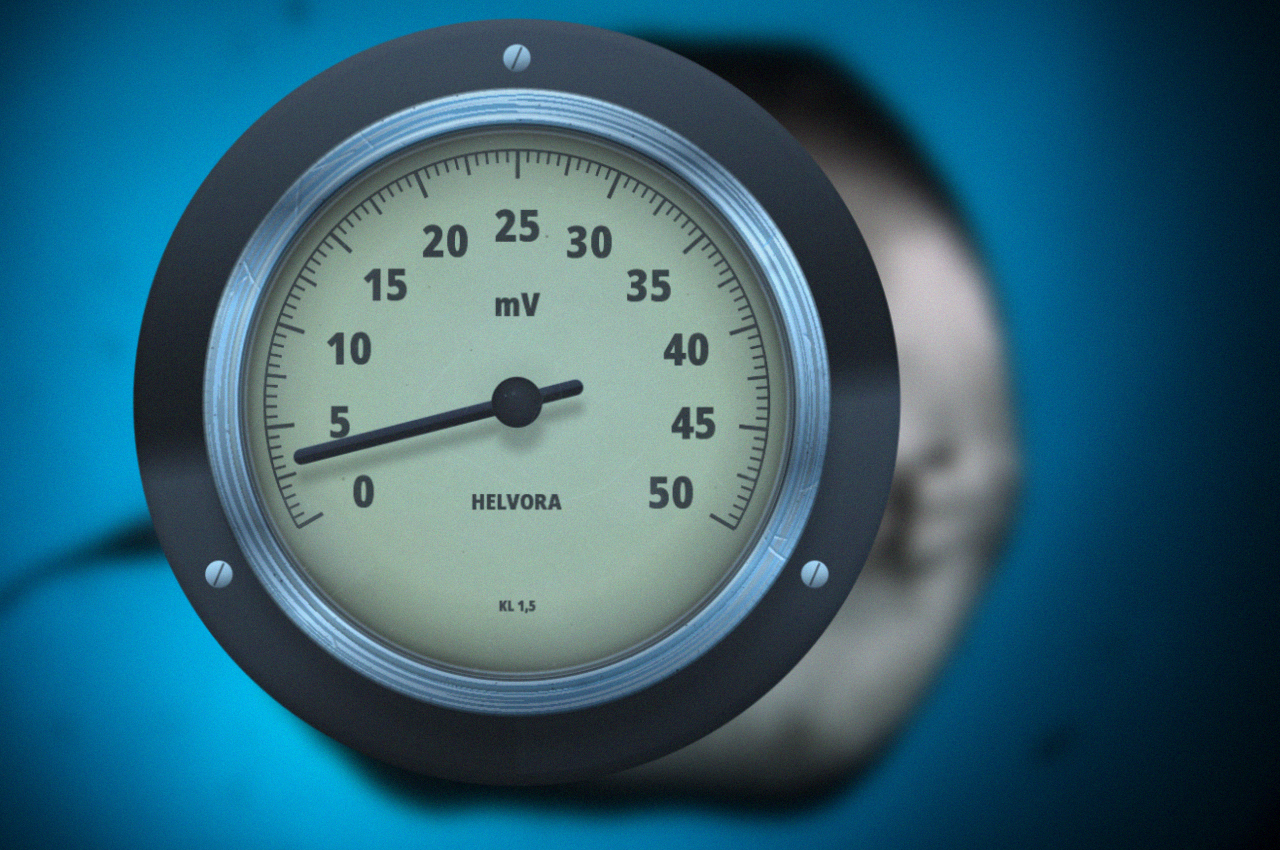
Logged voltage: 3.25,mV
